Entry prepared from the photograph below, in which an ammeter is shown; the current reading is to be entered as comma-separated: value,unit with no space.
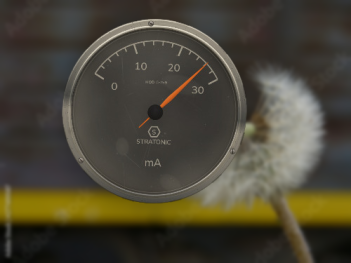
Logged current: 26,mA
